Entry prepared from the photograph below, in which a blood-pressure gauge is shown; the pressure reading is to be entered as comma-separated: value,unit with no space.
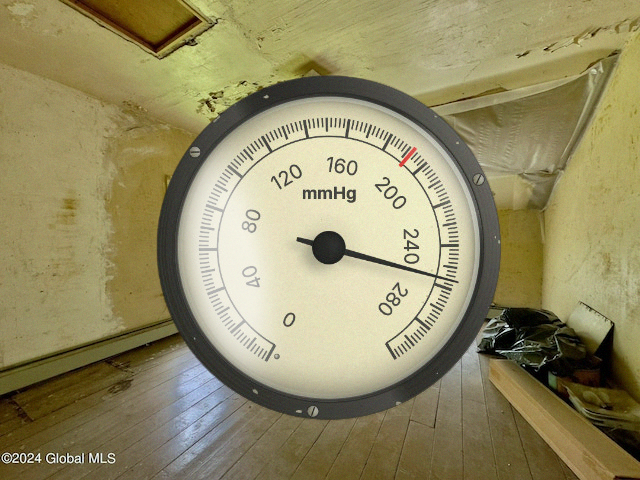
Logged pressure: 256,mmHg
